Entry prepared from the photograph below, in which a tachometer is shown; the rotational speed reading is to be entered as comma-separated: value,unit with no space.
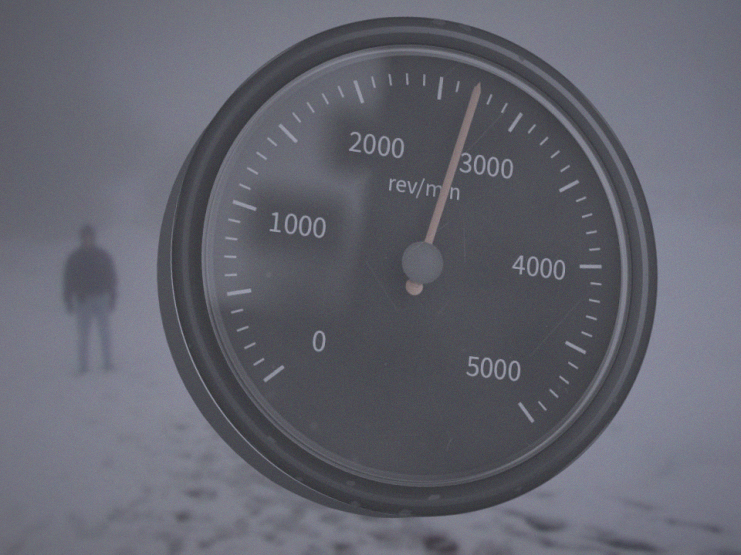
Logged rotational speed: 2700,rpm
